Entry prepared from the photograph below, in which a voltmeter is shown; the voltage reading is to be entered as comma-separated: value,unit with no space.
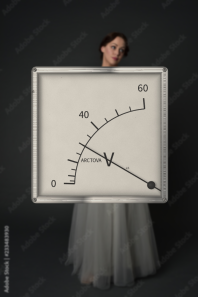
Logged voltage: 30,V
